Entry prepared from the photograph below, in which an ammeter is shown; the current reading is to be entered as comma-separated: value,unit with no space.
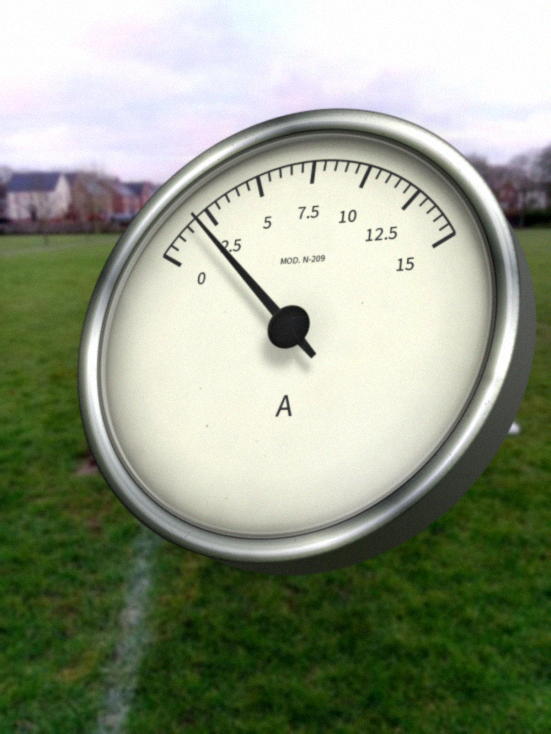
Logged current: 2,A
